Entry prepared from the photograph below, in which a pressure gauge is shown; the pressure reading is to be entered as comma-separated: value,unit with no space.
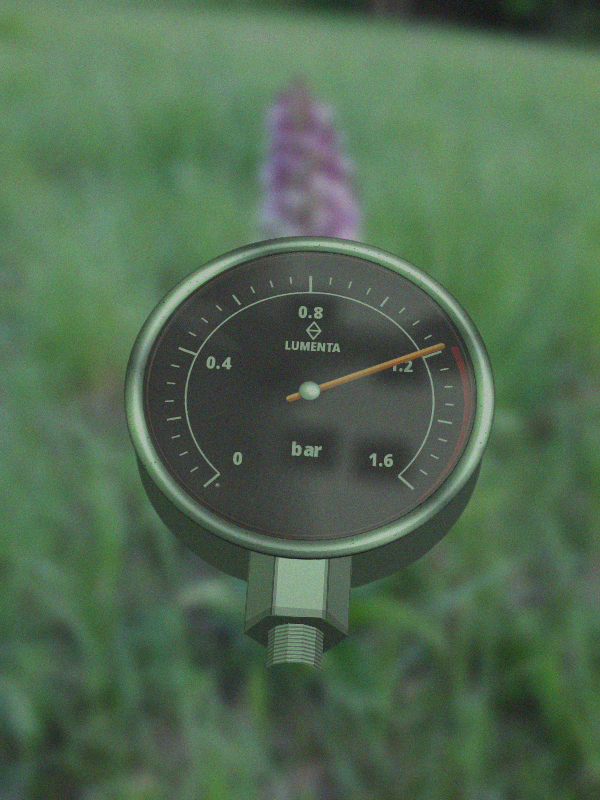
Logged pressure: 1.2,bar
